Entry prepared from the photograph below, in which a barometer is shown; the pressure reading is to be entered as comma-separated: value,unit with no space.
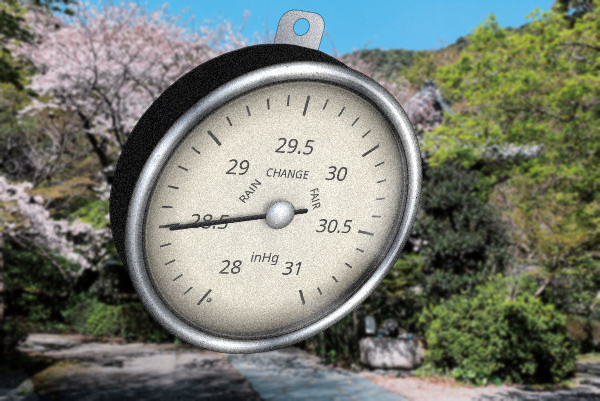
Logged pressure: 28.5,inHg
